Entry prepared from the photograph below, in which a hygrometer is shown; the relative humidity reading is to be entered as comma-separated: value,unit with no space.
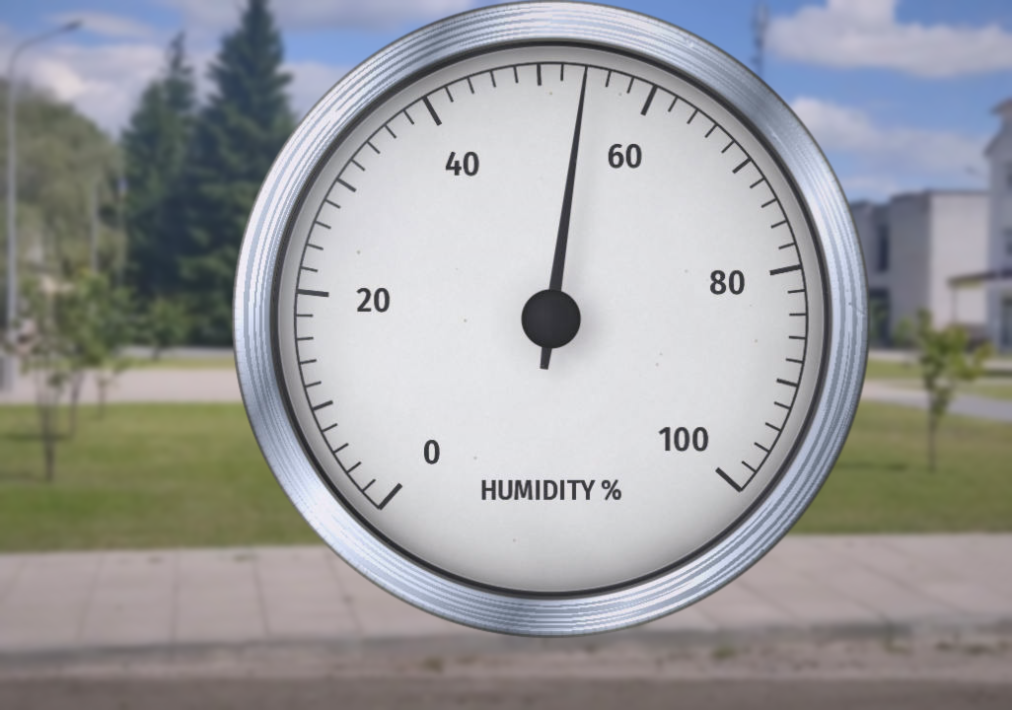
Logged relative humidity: 54,%
